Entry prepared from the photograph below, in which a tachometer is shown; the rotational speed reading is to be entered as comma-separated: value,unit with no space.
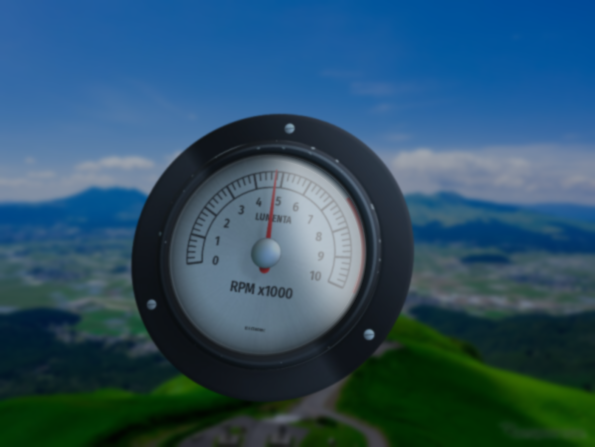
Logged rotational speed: 4800,rpm
